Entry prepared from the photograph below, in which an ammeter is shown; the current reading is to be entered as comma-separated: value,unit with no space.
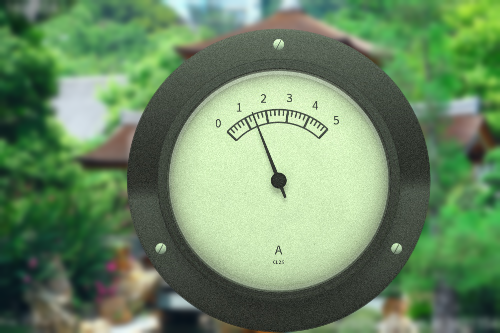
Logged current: 1.4,A
